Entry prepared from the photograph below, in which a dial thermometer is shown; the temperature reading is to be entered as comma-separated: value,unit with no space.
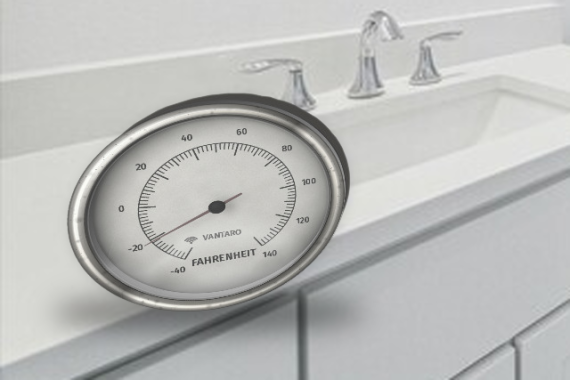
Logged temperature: -20,°F
